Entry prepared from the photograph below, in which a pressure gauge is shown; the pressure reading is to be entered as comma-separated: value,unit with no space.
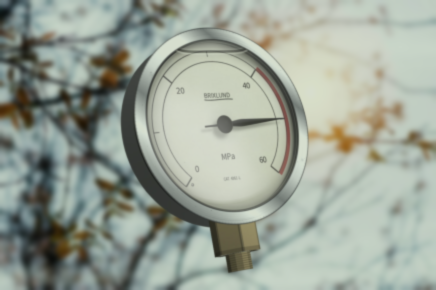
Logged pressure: 50,MPa
